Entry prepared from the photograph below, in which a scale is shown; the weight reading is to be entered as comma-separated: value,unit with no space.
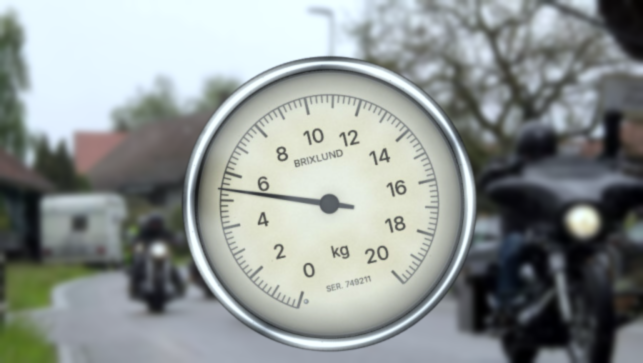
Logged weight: 5.4,kg
